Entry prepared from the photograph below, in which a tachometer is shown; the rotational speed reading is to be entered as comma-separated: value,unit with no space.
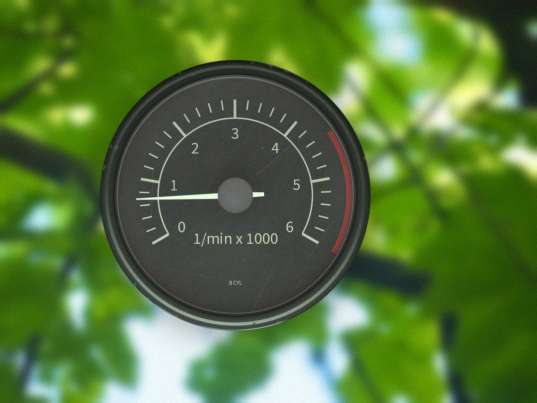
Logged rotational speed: 700,rpm
